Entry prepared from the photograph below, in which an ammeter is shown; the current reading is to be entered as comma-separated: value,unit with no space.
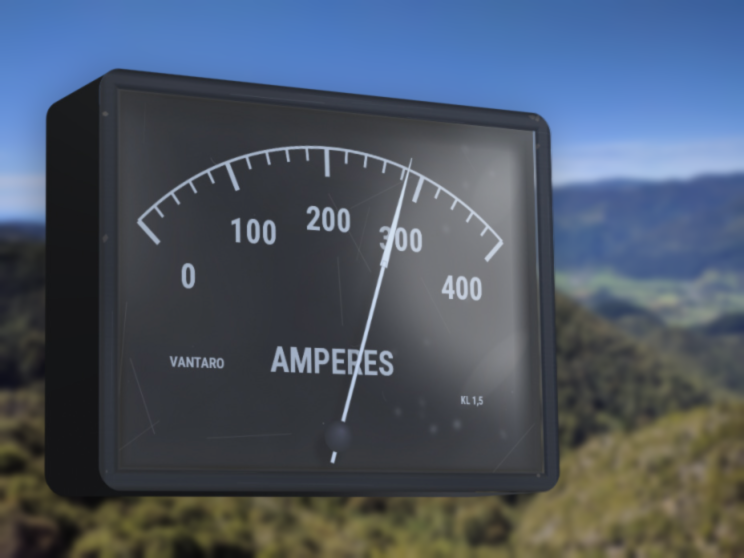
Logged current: 280,A
